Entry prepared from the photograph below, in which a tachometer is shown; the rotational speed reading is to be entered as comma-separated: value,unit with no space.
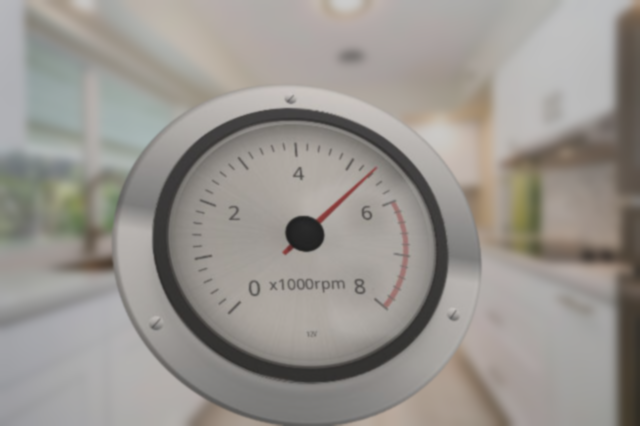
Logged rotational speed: 5400,rpm
